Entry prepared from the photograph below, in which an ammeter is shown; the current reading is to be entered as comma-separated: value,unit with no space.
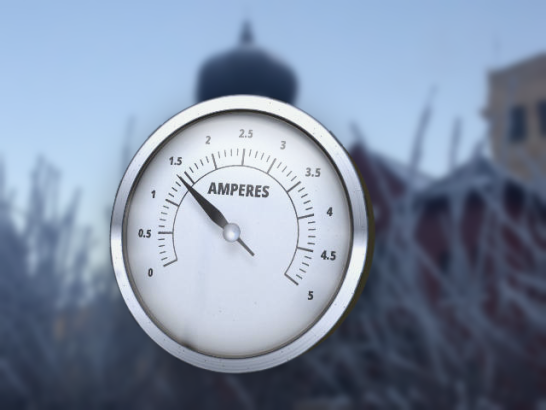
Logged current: 1.4,A
